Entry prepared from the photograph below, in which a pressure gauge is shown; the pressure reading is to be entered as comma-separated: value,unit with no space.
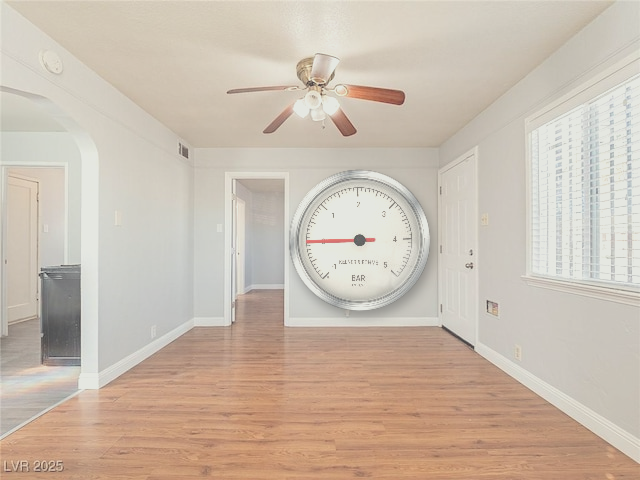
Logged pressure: 0,bar
